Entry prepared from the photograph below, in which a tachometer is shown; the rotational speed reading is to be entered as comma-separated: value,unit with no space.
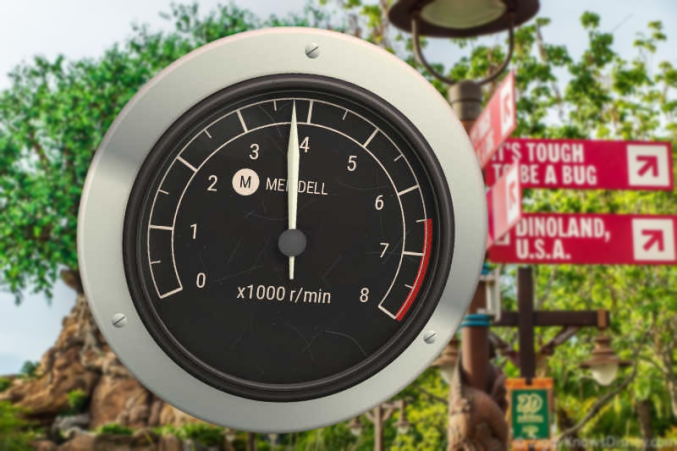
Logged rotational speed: 3750,rpm
